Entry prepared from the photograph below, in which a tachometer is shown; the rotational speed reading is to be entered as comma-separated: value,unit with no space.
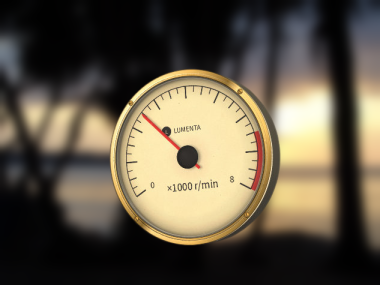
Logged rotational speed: 2500,rpm
